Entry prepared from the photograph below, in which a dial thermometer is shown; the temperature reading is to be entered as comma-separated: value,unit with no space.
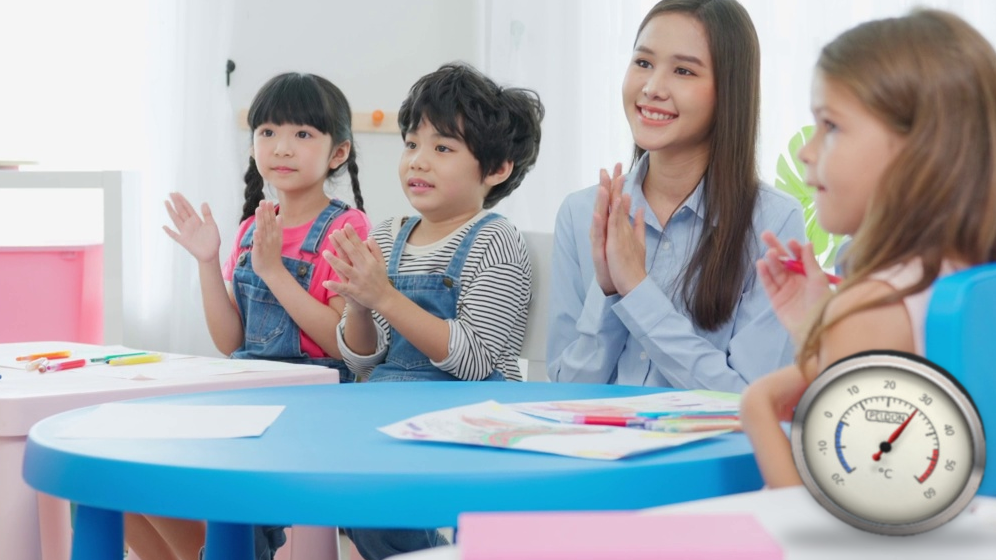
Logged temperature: 30,°C
